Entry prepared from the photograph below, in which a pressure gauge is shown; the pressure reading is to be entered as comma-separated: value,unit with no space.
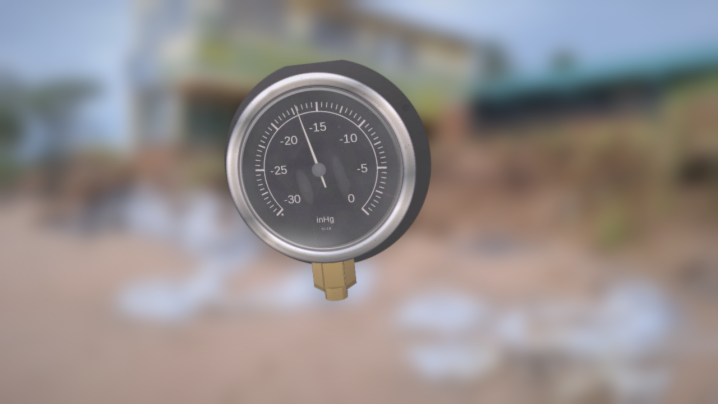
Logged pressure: -17,inHg
